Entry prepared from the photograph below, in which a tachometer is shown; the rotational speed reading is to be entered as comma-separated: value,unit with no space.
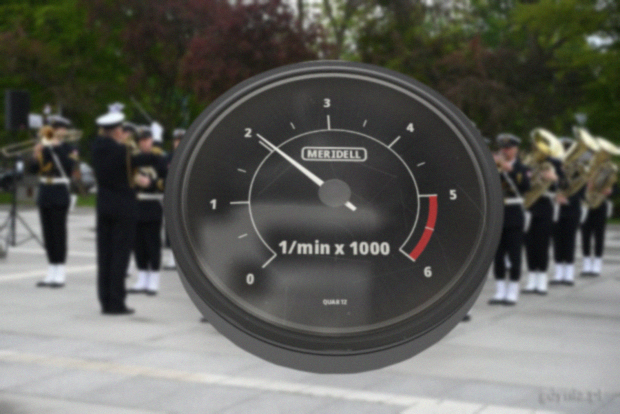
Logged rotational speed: 2000,rpm
